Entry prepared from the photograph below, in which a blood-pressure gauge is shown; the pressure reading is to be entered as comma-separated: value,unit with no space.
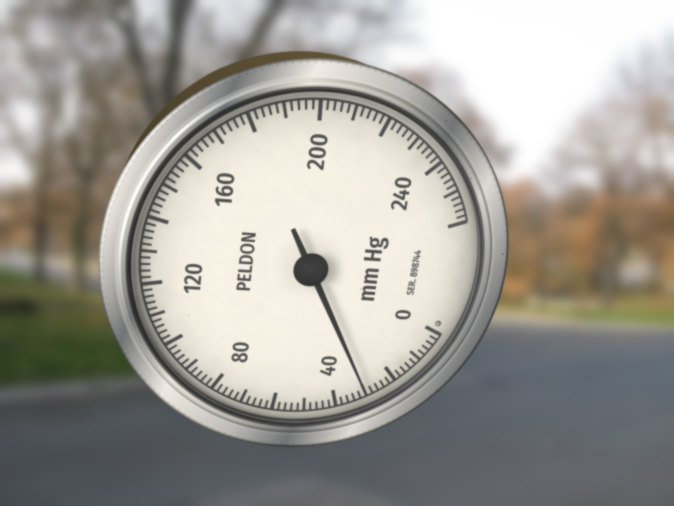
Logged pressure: 30,mmHg
